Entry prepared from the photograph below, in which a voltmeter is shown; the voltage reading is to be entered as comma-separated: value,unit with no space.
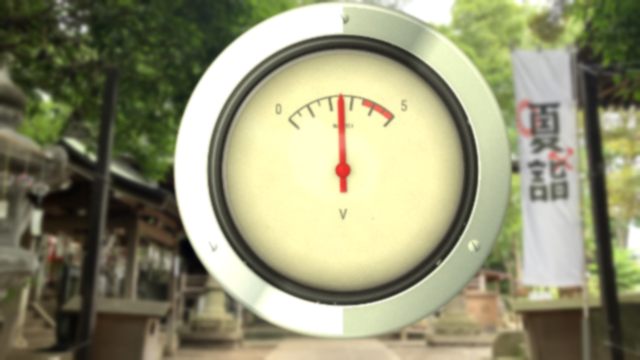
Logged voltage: 2.5,V
